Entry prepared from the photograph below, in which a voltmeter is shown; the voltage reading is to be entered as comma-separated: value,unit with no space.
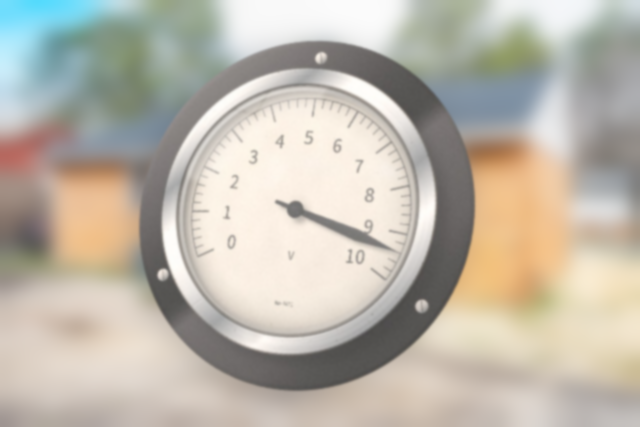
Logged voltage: 9.4,V
